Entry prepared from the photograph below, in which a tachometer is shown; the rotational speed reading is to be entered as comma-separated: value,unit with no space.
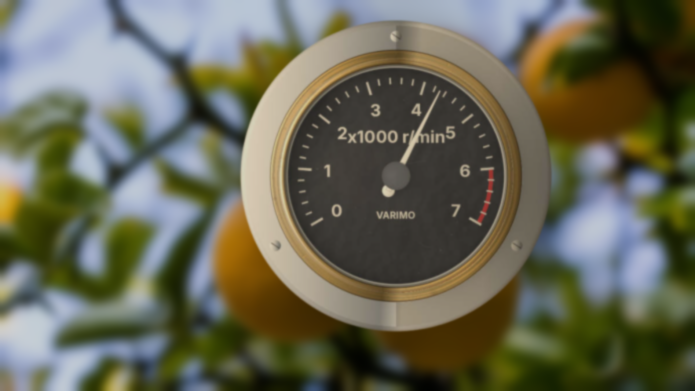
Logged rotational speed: 4300,rpm
